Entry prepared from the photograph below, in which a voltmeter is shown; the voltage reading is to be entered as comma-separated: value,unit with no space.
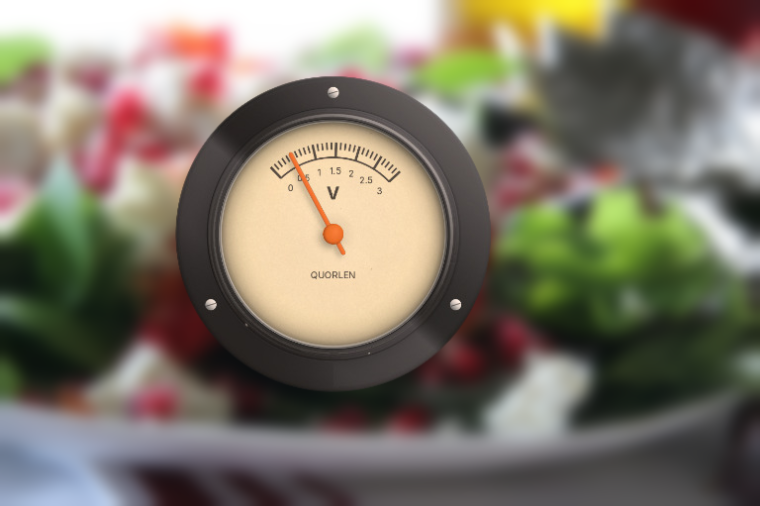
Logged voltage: 0.5,V
